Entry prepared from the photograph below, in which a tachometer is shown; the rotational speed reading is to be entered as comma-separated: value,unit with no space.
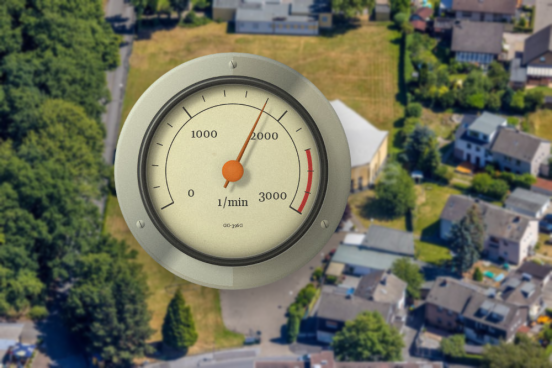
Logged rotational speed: 1800,rpm
